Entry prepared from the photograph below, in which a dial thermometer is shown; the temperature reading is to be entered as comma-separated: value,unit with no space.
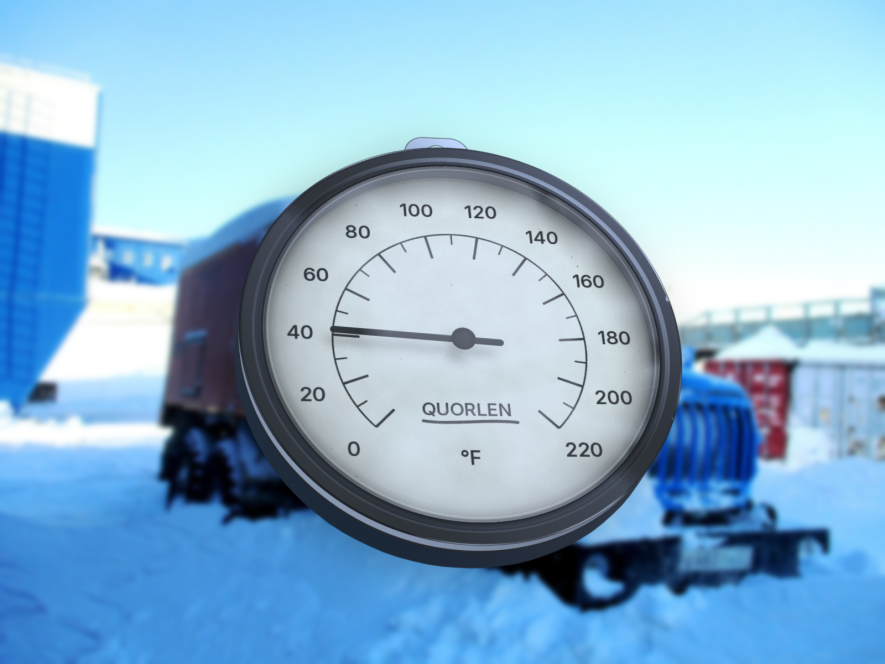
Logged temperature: 40,°F
